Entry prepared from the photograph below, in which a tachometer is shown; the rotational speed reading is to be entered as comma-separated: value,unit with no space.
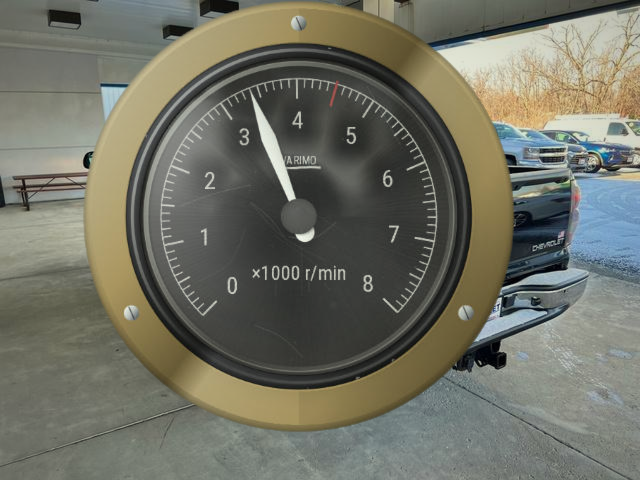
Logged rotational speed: 3400,rpm
